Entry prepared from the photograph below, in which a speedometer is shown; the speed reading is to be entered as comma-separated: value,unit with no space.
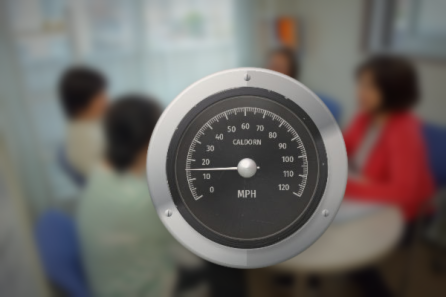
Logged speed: 15,mph
